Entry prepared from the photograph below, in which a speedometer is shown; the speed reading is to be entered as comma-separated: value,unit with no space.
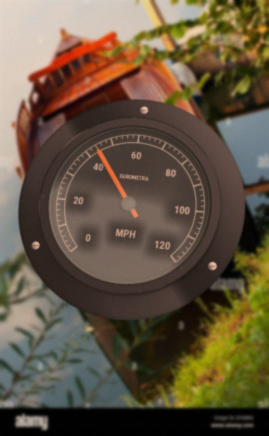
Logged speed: 44,mph
